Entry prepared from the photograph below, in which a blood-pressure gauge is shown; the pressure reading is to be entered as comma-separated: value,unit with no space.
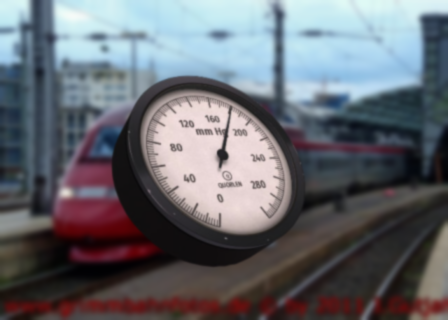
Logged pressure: 180,mmHg
